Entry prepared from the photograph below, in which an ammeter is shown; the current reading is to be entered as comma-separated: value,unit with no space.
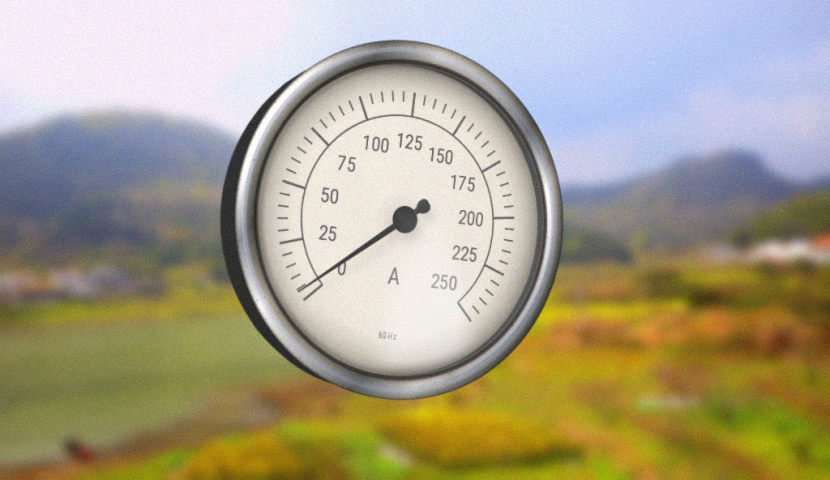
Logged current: 5,A
